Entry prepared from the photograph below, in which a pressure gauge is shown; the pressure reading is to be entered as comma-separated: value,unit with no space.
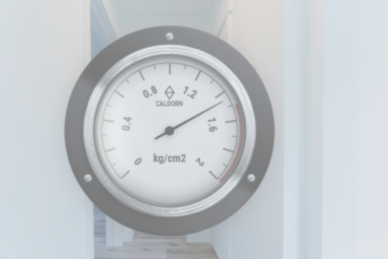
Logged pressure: 1.45,kg/cm²
